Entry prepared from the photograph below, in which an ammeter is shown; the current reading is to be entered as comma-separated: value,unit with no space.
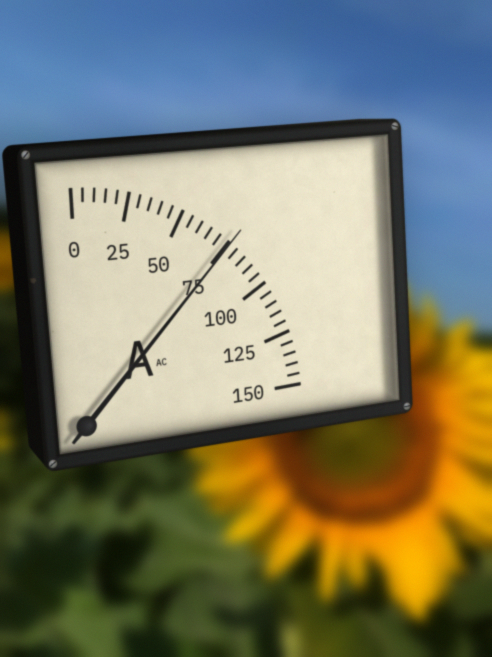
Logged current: 75,A
